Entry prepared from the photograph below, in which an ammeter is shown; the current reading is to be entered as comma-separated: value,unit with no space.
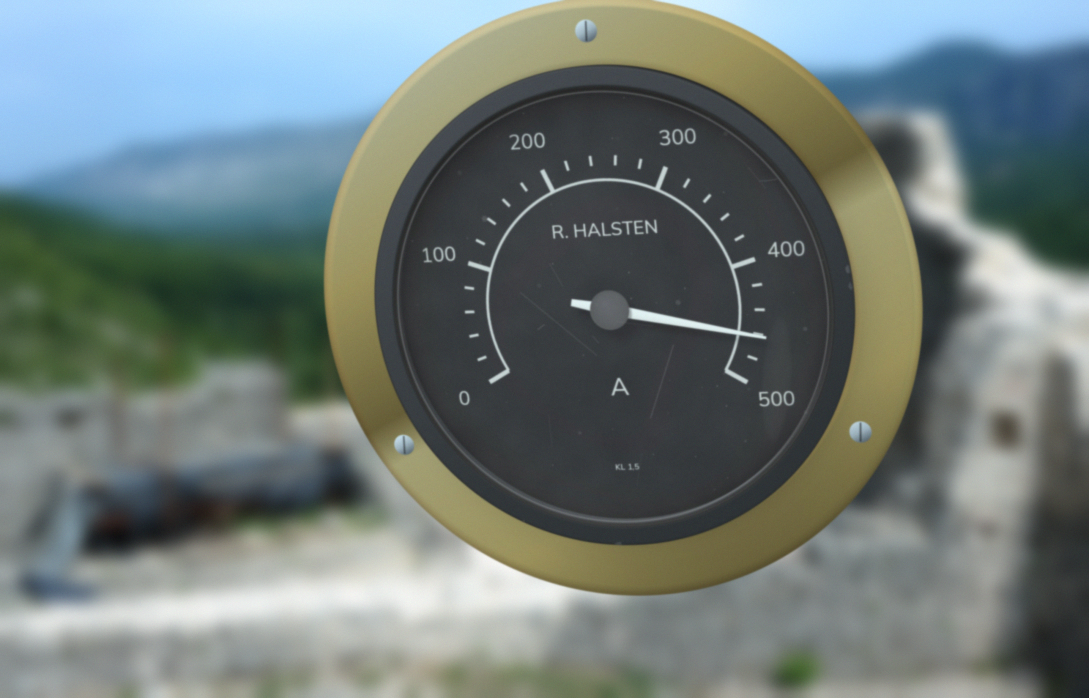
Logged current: 460,A
